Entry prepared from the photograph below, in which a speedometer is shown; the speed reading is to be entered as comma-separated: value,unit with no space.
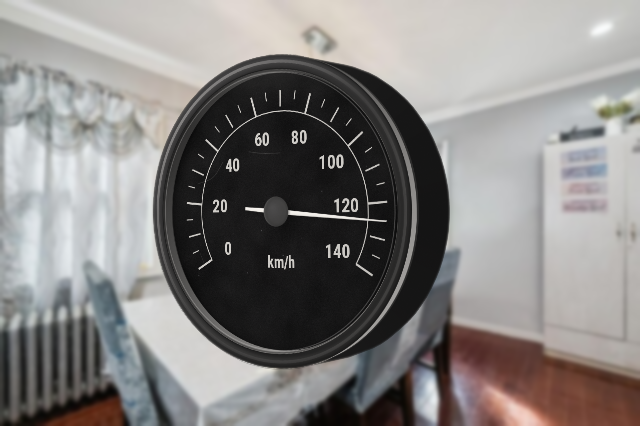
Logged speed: 125,km/h
